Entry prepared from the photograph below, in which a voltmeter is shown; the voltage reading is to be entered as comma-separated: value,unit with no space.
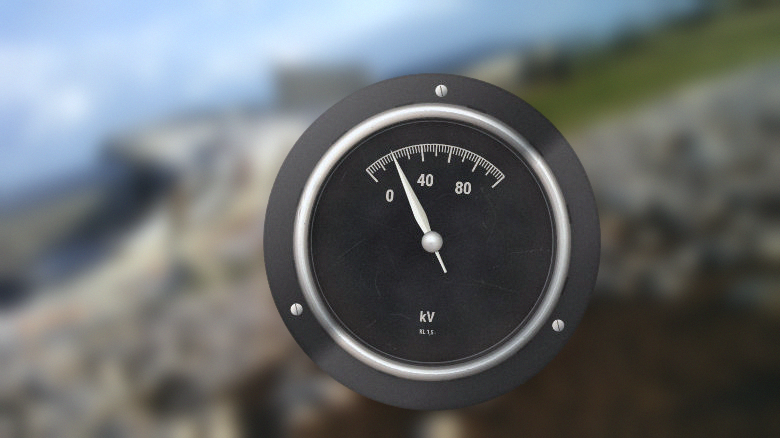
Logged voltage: 20,kV
